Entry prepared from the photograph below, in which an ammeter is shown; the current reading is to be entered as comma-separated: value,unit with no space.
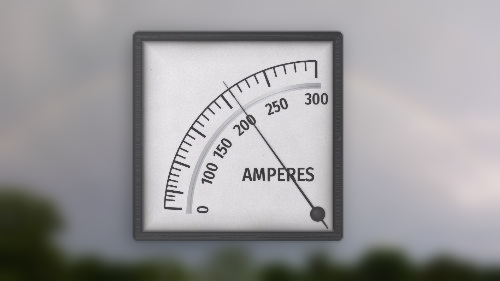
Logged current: 210,A
